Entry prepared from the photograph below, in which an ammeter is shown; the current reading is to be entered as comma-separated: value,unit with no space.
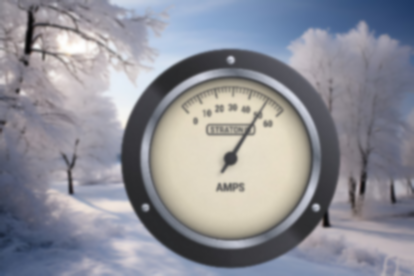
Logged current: 50,A
